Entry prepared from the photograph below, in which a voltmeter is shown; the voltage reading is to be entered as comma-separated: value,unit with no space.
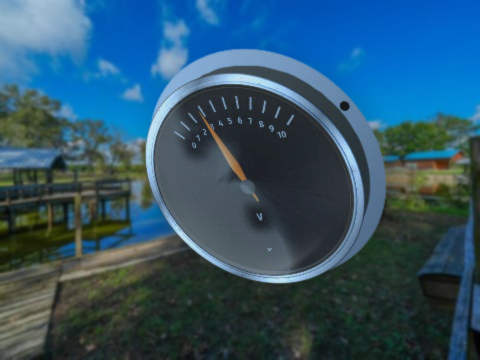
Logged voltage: 3,V
